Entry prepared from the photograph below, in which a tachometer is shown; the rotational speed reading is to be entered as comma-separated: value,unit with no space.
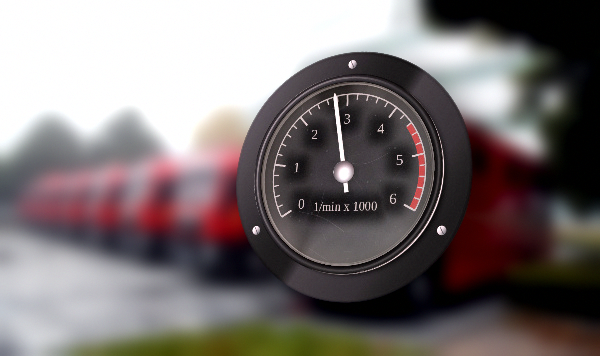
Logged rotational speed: 2800,rpm
